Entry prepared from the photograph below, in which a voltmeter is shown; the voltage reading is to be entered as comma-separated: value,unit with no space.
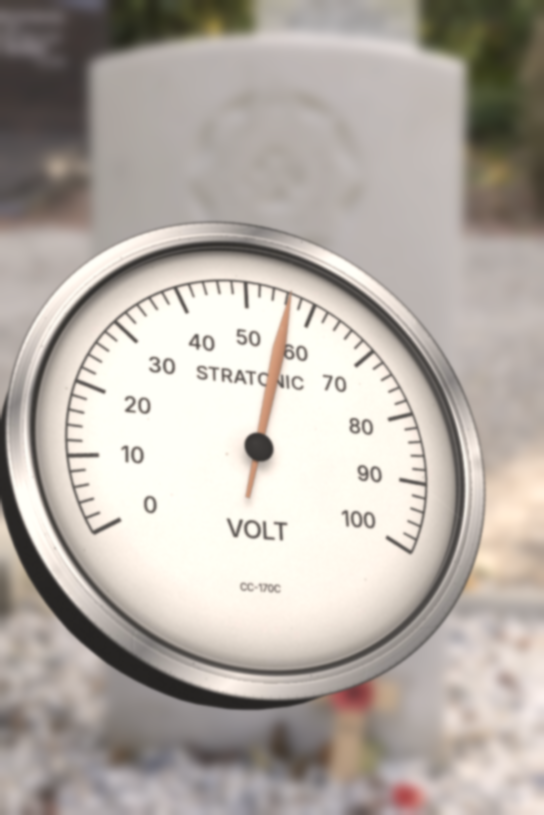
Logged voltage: 56,V
